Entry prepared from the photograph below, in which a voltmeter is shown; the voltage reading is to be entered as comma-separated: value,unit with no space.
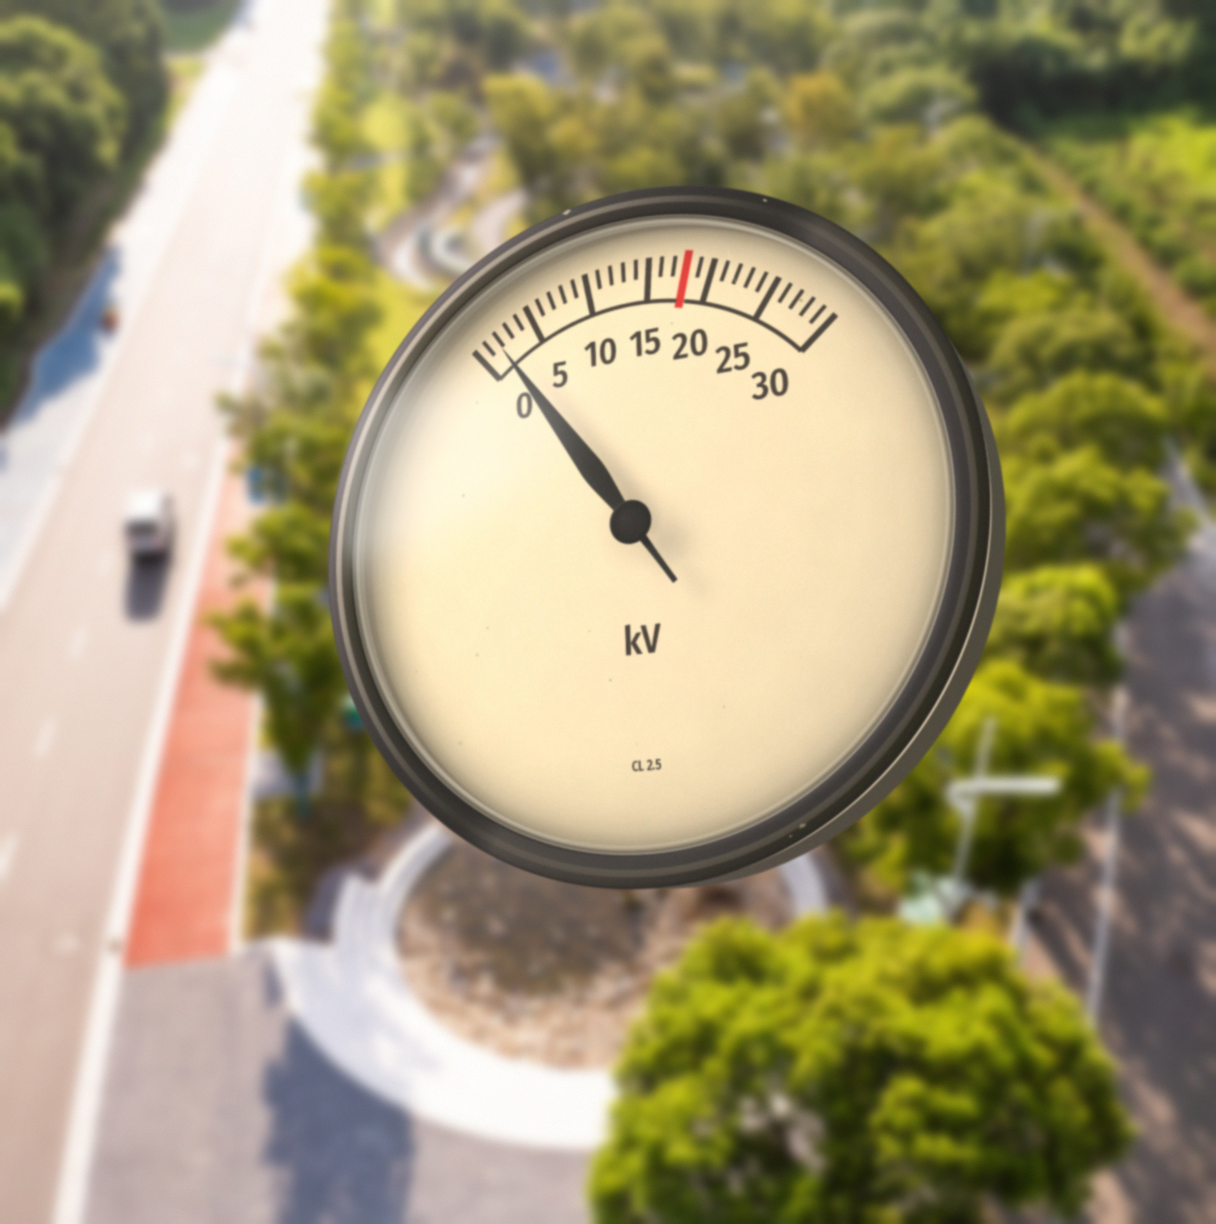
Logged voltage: 2,kV
